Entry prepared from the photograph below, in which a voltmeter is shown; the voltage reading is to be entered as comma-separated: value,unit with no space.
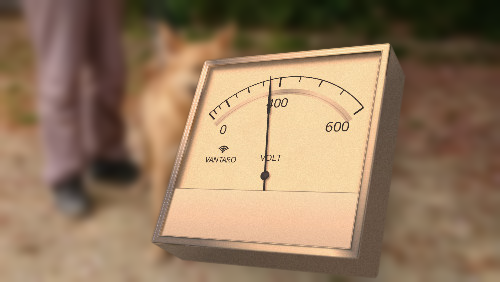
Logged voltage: 375,V
